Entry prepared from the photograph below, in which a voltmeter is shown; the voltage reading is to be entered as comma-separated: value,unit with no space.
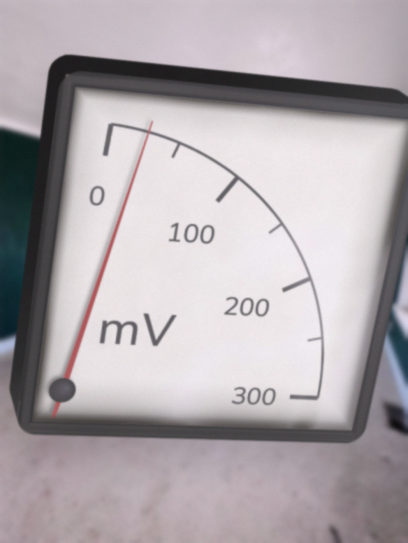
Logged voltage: 25,mV
